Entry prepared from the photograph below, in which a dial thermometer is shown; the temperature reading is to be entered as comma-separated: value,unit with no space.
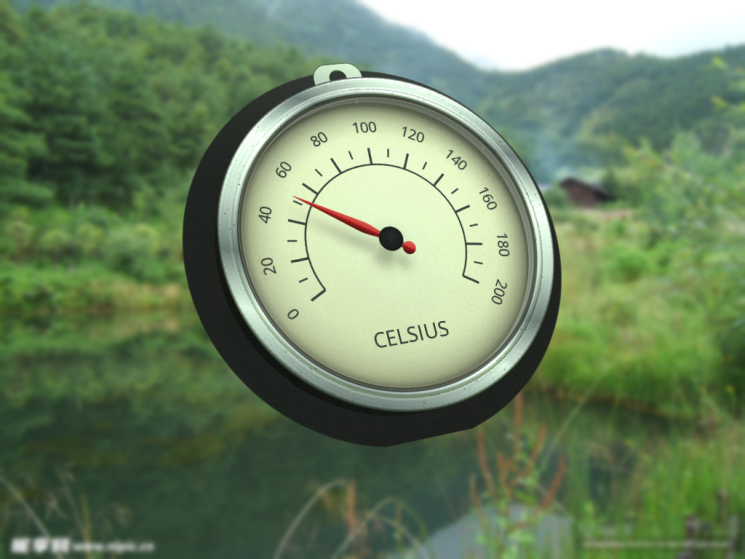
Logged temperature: 50,°C
